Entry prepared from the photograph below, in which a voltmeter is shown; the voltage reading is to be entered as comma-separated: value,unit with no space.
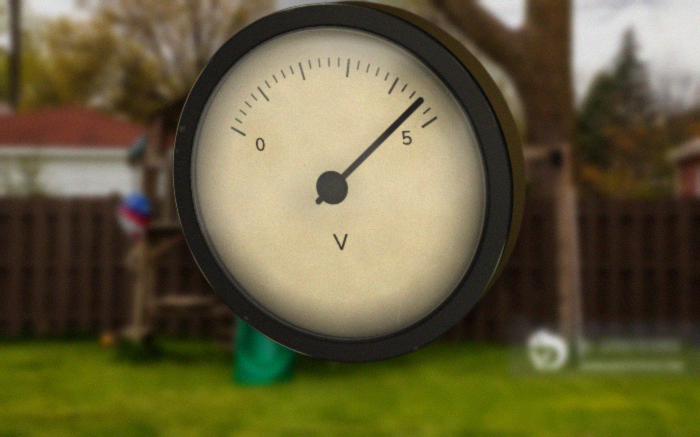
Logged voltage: 4.6,V
